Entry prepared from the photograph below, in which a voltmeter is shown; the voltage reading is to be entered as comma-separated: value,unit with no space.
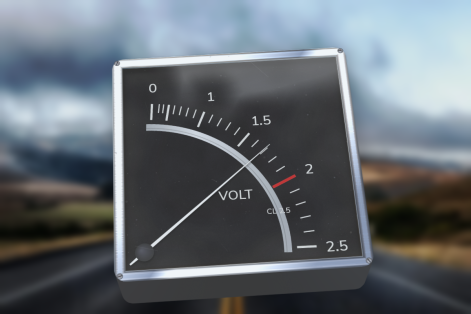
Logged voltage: 1.7,V
